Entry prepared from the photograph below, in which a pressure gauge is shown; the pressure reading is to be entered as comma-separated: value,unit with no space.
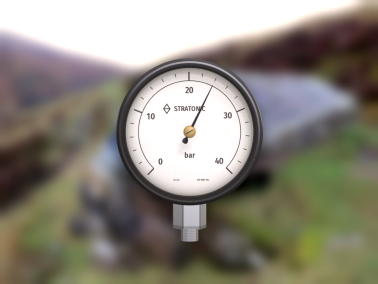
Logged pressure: 24,bar
